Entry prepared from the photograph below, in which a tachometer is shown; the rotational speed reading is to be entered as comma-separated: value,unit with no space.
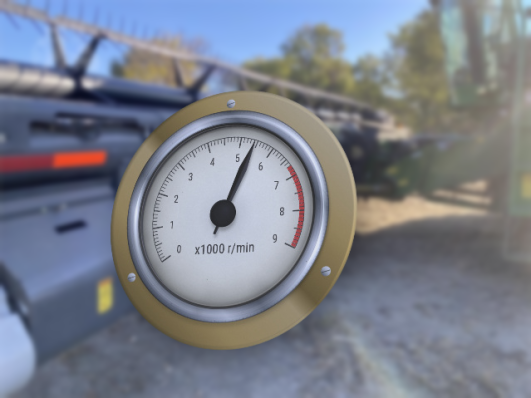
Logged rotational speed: 5500,rpm
